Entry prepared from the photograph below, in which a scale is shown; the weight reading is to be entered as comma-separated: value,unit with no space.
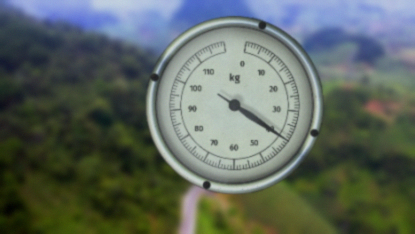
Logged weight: 40,kg
